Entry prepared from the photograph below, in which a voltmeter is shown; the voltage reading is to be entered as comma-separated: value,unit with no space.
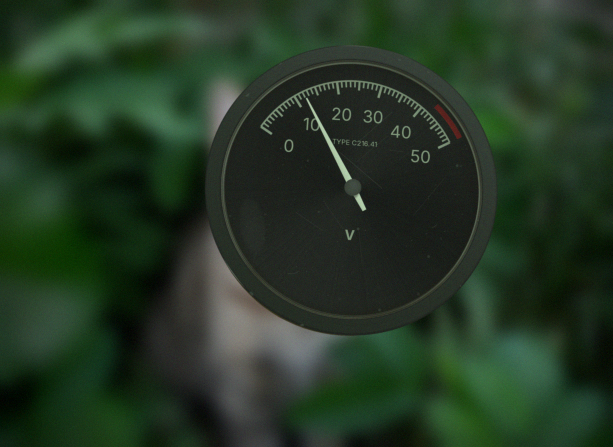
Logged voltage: 12,V
